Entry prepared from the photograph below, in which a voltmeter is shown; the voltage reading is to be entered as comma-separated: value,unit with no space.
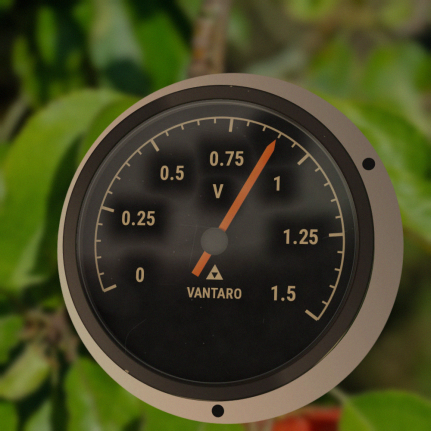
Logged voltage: 0.9,V
